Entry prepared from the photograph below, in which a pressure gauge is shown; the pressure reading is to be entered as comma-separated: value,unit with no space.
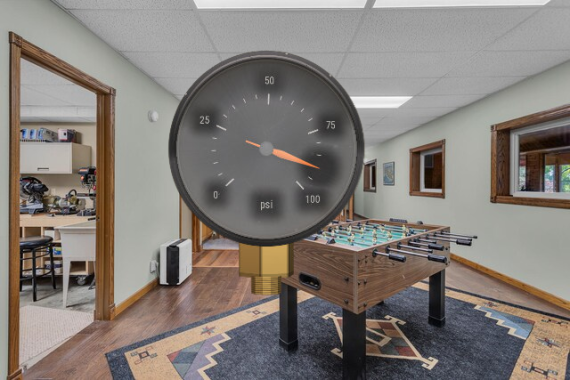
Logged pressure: 90,psi
